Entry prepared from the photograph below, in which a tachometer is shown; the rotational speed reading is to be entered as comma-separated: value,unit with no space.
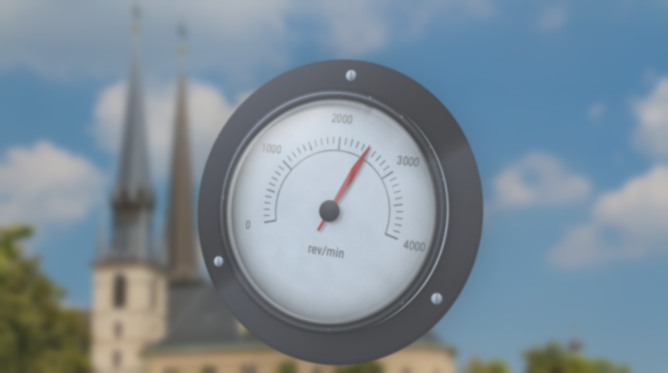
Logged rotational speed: 2500,rpm
